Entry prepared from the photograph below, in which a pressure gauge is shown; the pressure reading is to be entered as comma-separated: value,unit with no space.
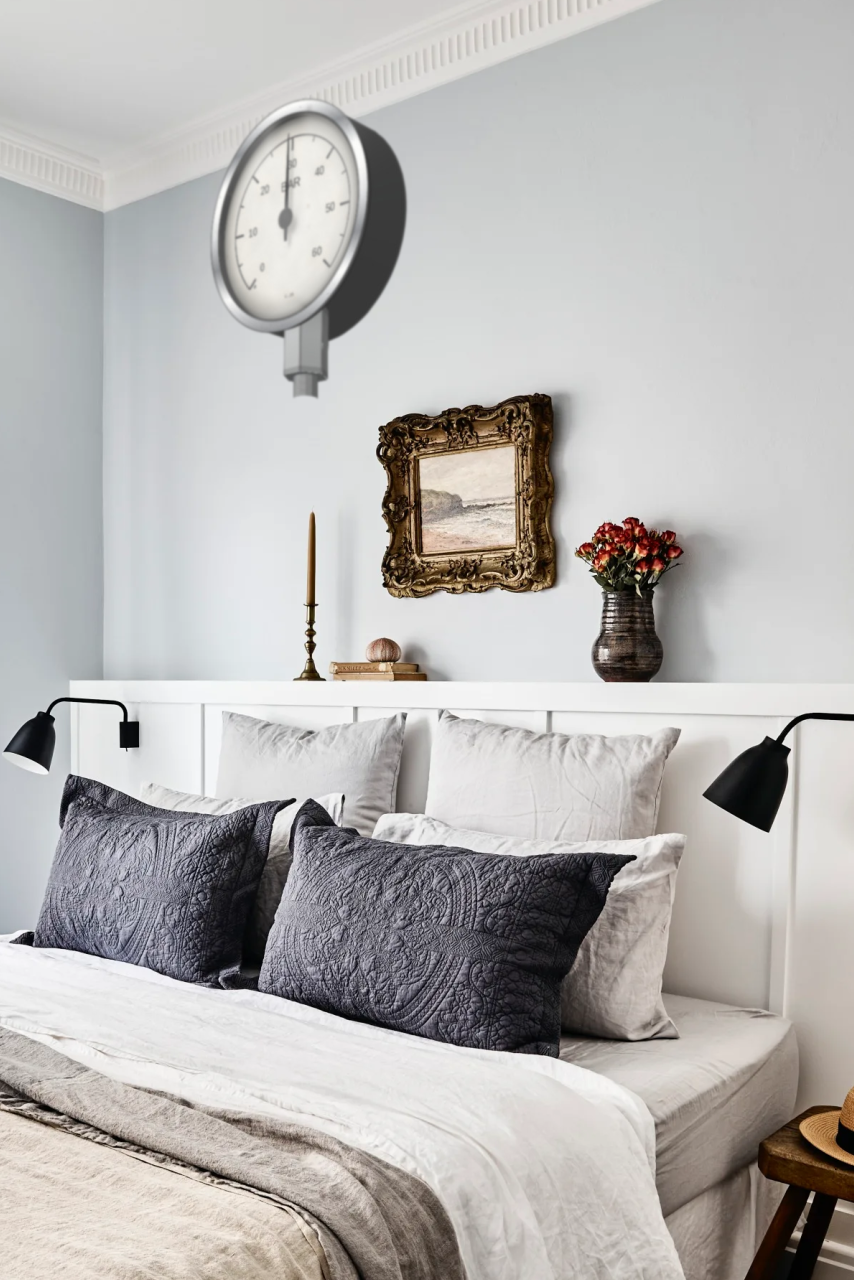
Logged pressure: 30,bar
